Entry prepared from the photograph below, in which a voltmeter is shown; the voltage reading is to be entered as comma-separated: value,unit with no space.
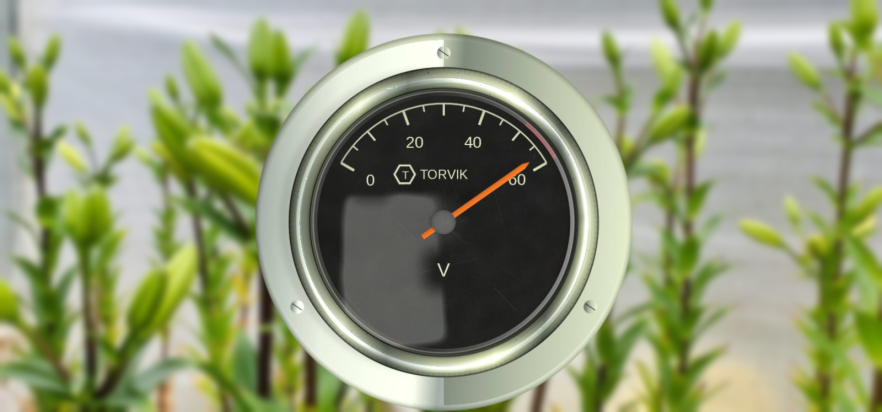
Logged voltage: 57.5,V
